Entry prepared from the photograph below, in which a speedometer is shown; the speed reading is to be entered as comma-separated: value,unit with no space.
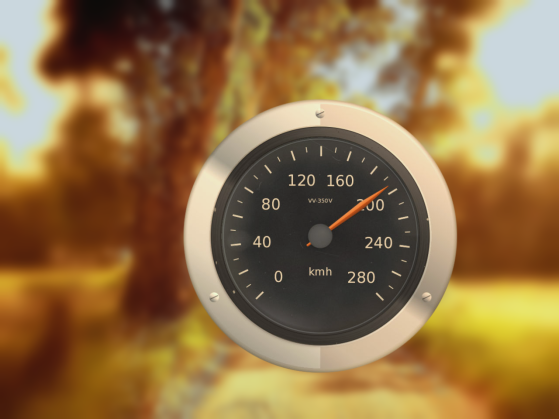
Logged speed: 195,km/h
